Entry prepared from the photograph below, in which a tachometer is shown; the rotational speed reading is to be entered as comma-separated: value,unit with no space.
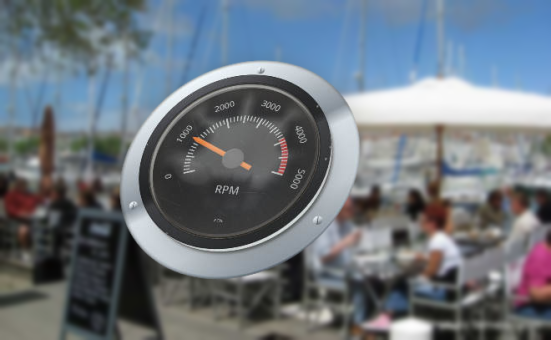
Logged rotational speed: 1000,rpm
